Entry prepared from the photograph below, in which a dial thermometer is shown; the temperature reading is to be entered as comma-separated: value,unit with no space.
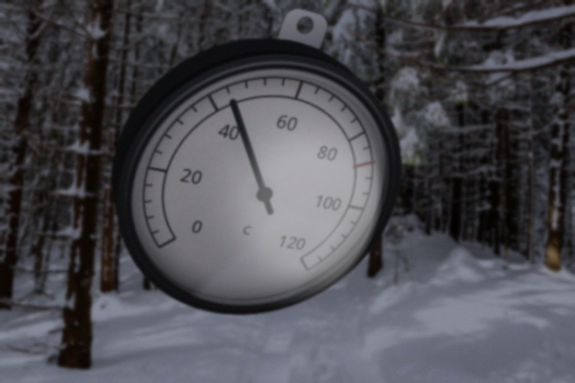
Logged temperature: 44,°C
